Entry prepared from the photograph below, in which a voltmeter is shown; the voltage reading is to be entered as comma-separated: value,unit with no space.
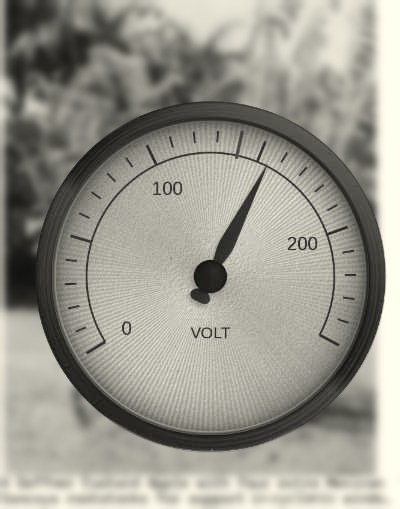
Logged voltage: 155,V
